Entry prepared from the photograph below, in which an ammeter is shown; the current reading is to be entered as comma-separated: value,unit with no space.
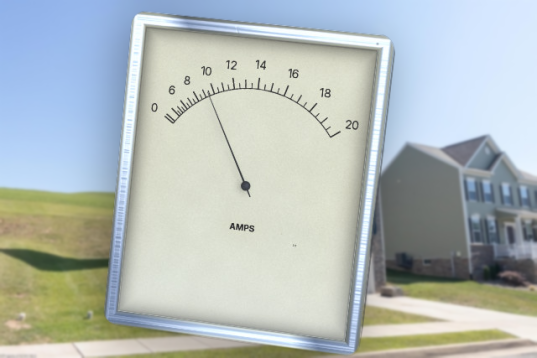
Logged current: 9.5,A
